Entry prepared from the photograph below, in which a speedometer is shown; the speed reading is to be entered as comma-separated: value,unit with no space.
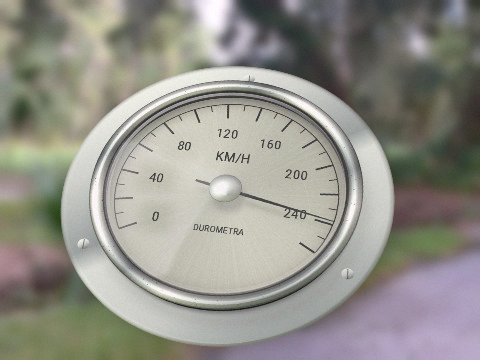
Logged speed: 240,km/h
